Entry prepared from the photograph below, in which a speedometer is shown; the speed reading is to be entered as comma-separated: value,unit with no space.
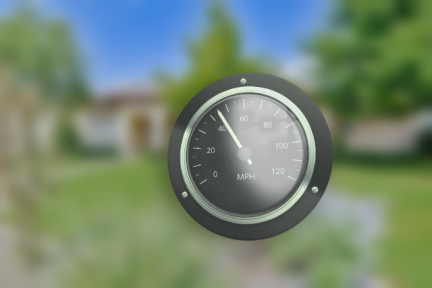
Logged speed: 45,mph
